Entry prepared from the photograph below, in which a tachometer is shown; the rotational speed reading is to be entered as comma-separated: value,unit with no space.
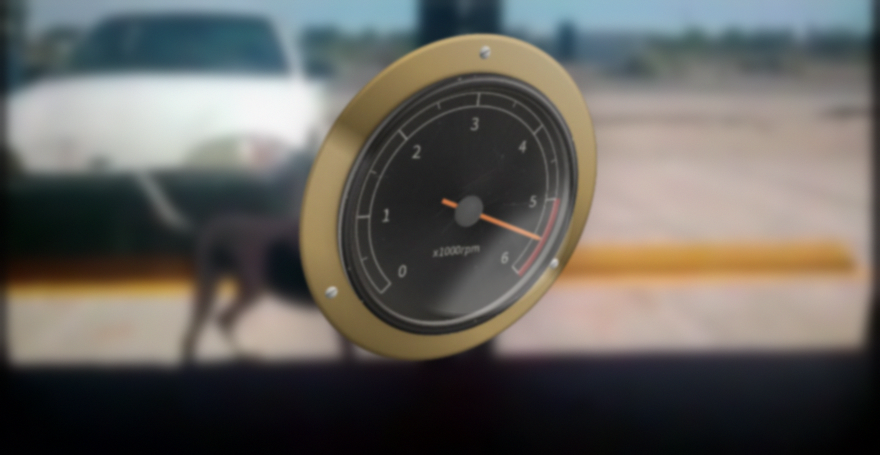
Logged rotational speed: 5500,rpm
